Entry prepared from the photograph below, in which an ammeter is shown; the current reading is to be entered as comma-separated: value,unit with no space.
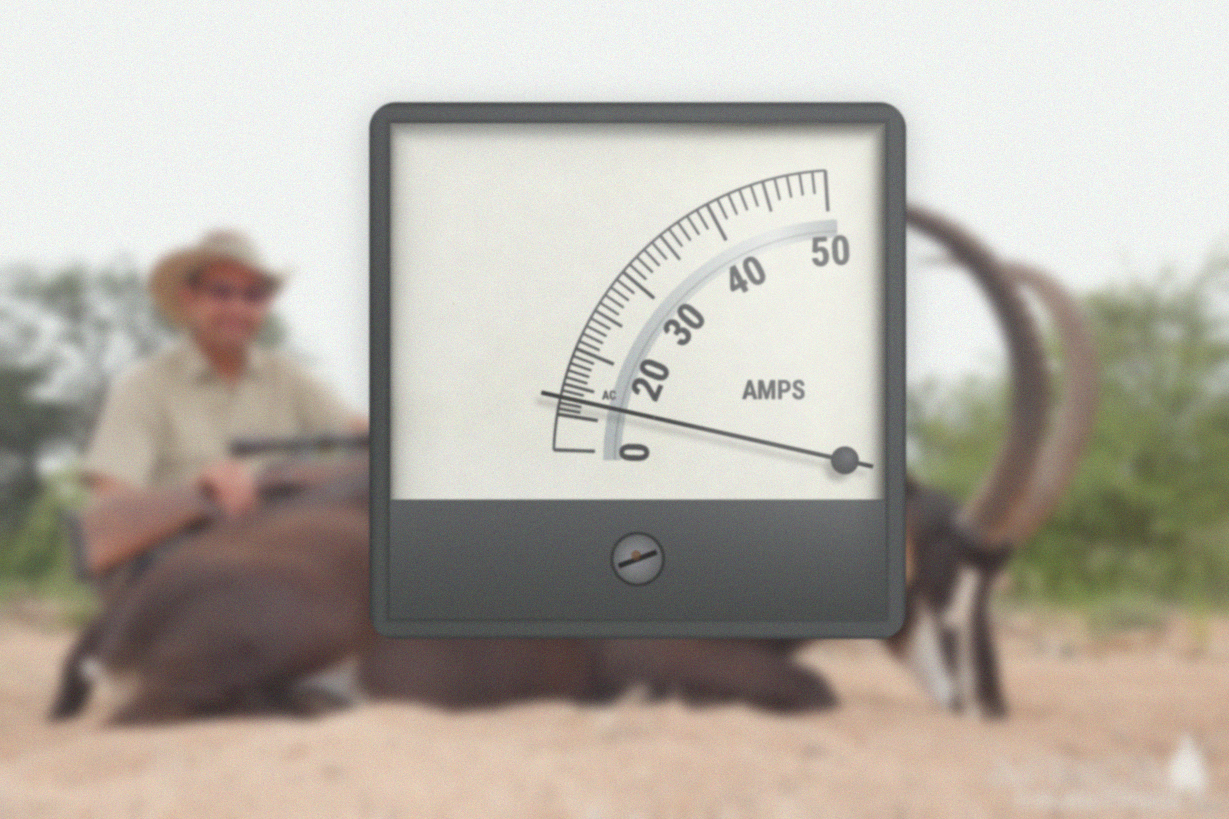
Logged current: 13,A
